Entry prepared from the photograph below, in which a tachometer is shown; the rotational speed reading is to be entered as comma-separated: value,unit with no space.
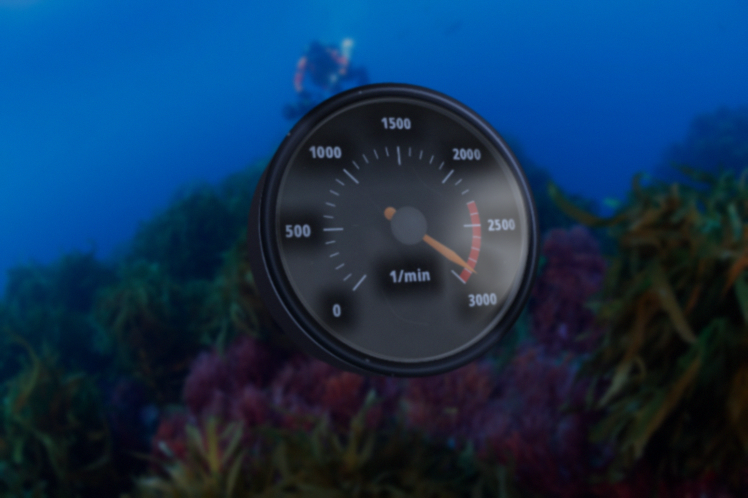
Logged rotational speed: 2900,rpm
